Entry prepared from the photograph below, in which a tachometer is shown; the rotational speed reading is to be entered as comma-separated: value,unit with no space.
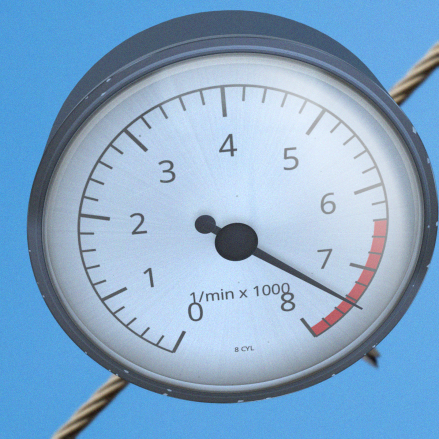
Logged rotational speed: 7400,rpm
